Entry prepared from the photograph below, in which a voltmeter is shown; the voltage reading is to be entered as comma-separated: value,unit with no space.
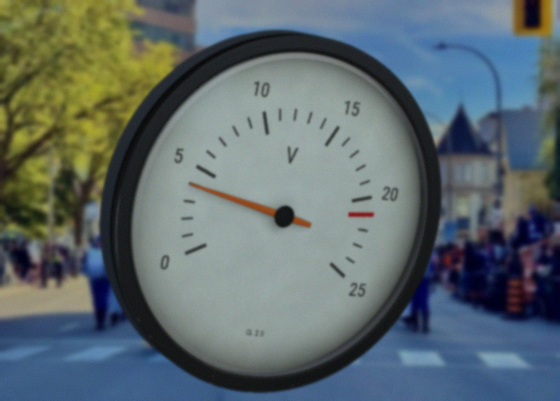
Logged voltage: 4,V
